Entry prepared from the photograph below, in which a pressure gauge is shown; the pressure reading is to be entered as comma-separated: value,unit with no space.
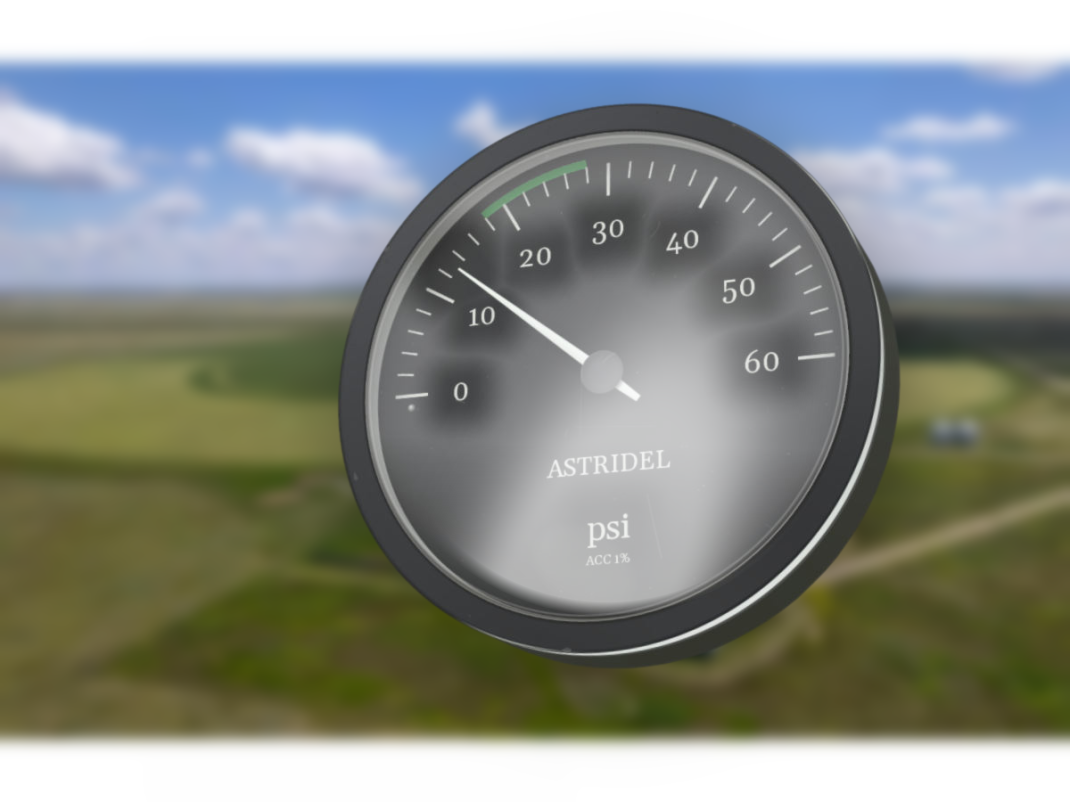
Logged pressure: 13,psi
